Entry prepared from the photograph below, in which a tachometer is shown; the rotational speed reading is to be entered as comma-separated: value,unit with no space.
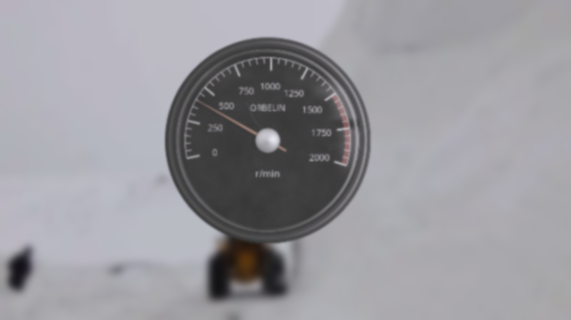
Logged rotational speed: 400,rpm
